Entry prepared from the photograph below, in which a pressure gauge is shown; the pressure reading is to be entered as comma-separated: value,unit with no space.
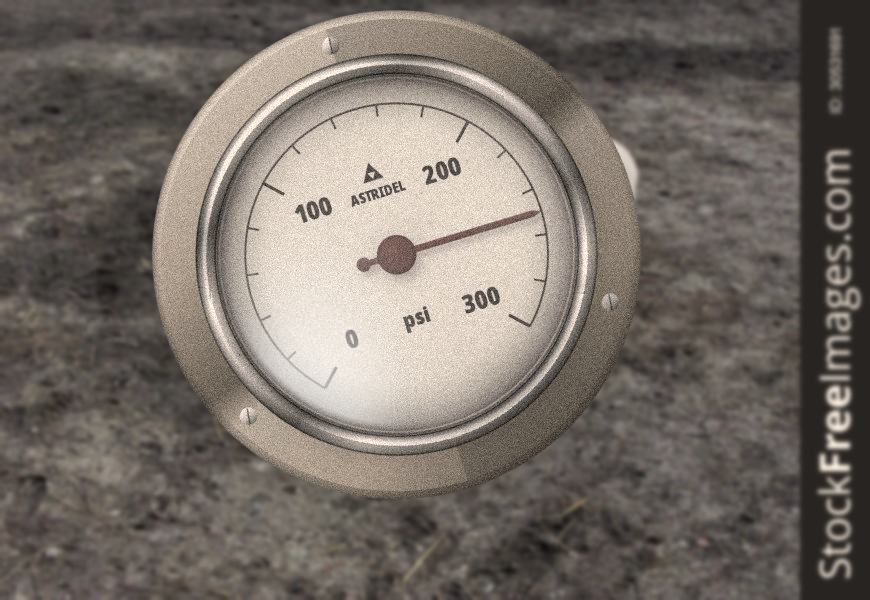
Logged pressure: 250,psi
